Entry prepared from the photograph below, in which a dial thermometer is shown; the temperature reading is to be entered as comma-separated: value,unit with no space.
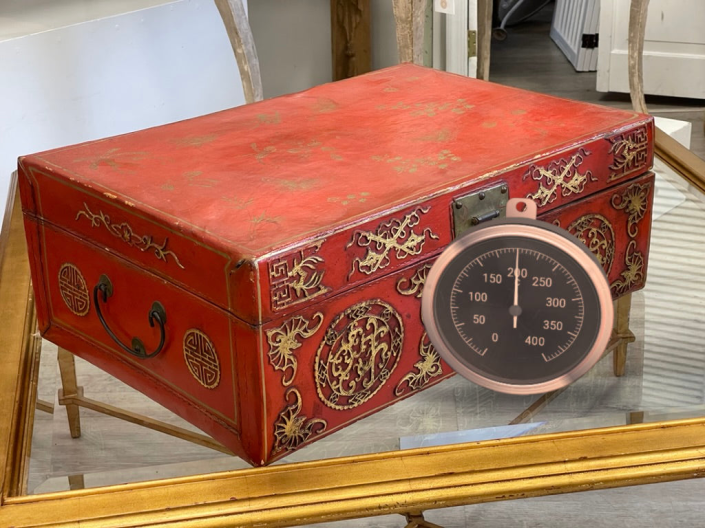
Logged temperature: 200,°C
